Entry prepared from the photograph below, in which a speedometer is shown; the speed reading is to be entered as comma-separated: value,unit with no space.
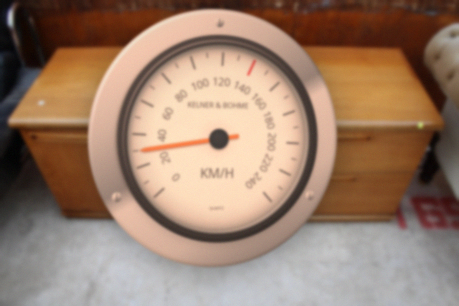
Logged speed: 30,km/h
